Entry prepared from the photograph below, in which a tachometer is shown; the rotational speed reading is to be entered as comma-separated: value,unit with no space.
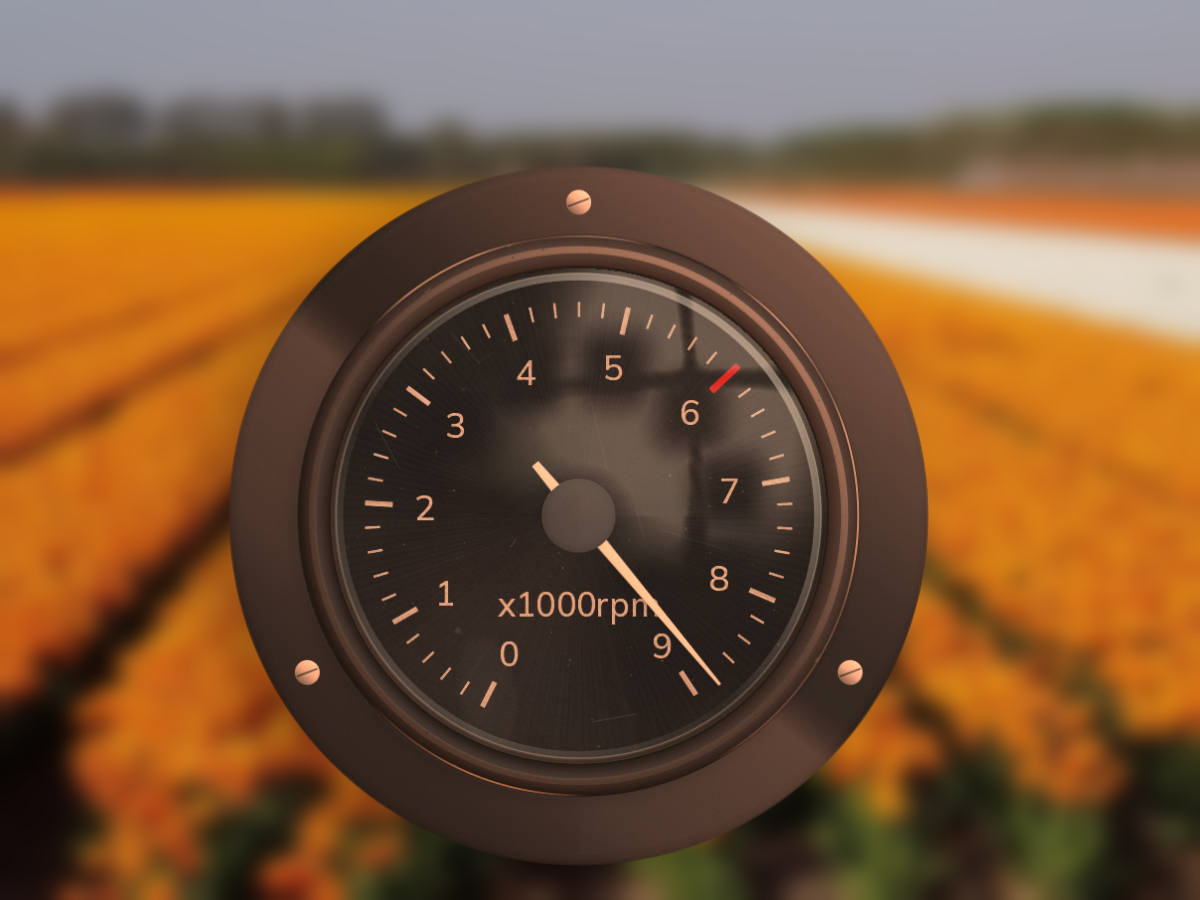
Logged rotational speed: 8800,rpm
